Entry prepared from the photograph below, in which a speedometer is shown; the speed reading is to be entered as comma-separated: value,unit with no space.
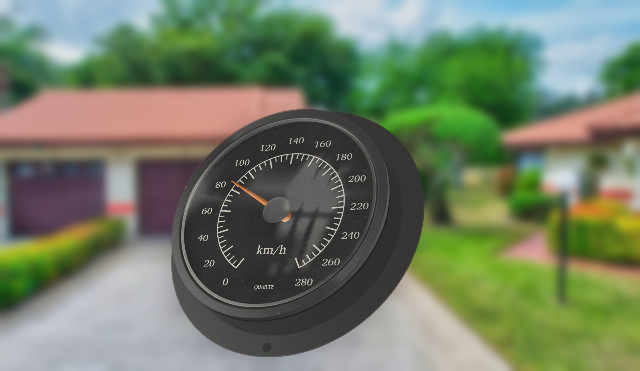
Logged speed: 85,km/h
